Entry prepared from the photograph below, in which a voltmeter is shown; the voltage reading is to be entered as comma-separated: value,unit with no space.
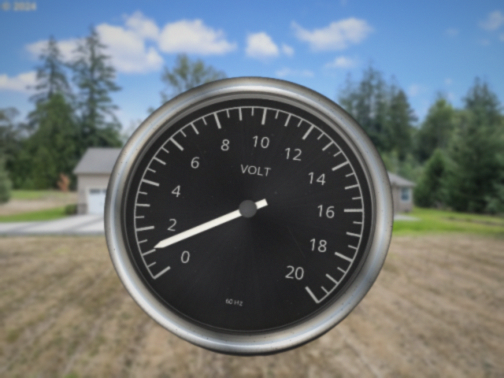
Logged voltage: 1,V
